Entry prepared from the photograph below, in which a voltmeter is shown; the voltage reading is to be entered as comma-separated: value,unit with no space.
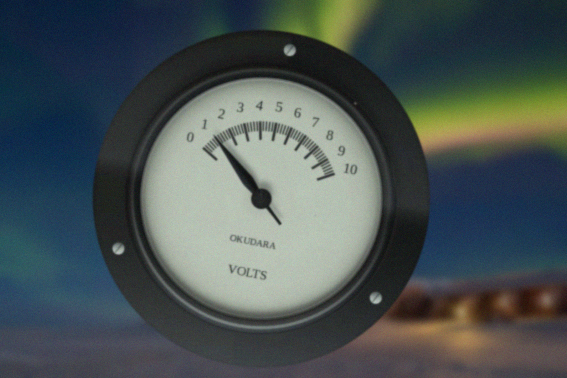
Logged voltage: 1,V
